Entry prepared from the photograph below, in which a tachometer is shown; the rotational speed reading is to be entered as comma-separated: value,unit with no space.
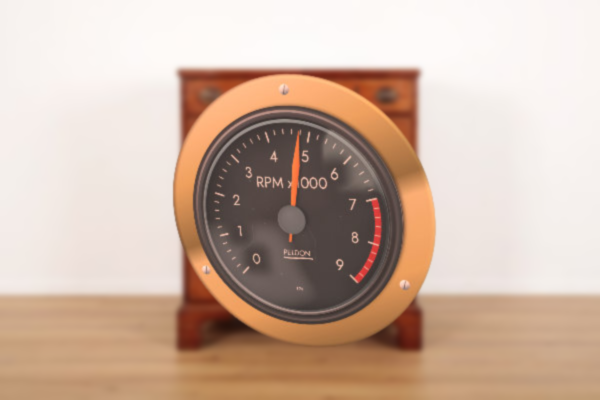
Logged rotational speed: 4800,rpm
